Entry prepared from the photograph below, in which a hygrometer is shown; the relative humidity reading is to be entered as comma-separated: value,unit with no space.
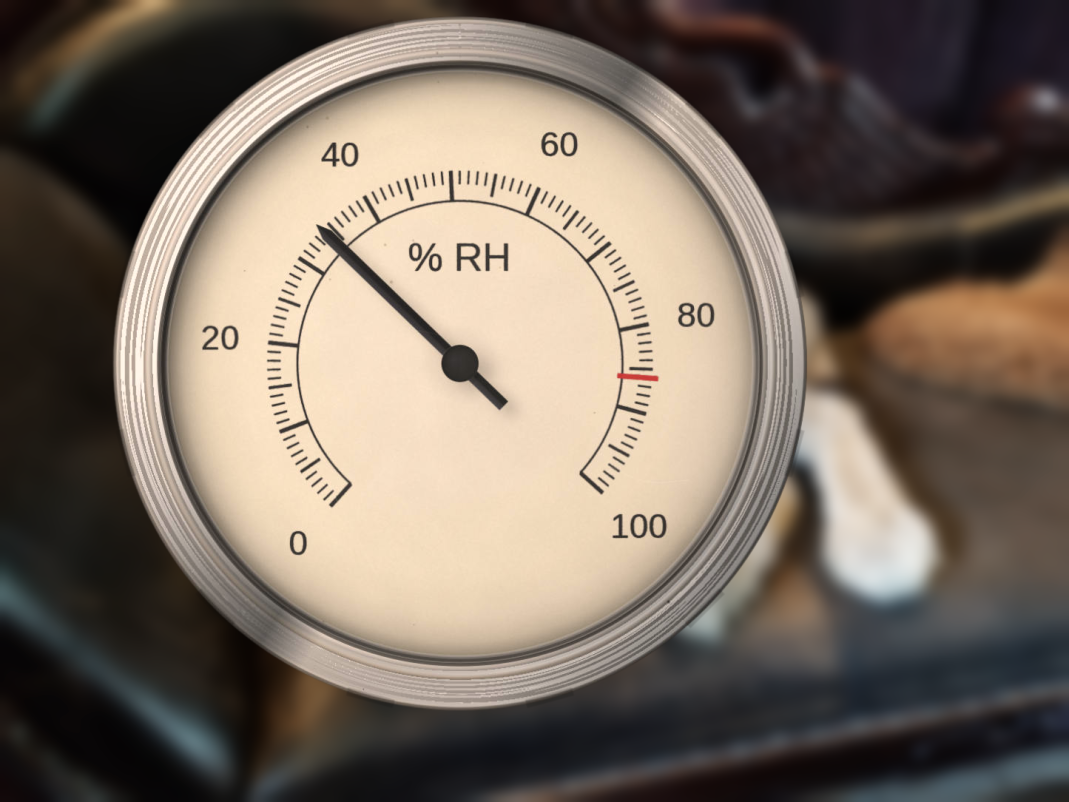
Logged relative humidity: 34,%
